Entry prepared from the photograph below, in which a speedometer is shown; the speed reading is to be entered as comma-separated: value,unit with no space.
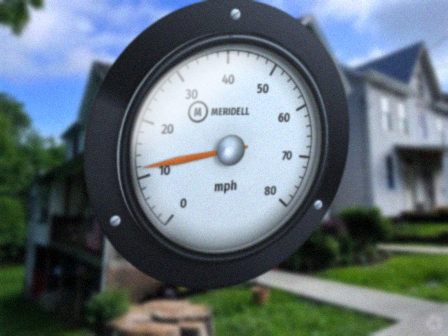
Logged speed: 12,mph
